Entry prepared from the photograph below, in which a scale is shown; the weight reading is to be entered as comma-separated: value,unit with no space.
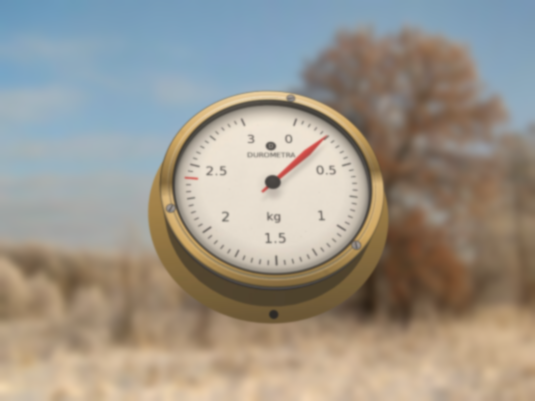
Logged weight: 0.25,kg
